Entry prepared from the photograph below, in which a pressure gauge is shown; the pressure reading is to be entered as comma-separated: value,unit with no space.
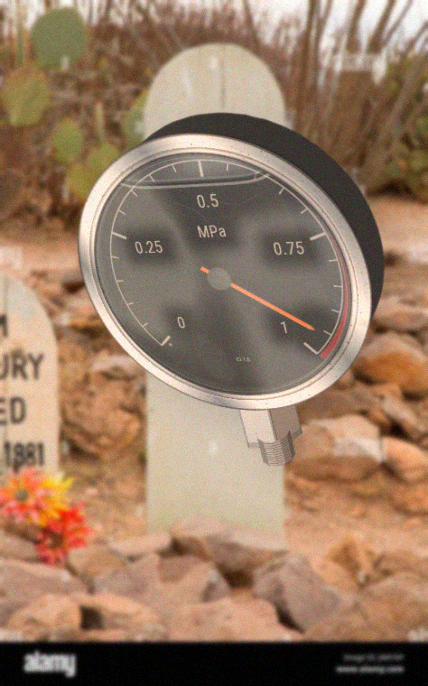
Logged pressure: 0.95,MPa
